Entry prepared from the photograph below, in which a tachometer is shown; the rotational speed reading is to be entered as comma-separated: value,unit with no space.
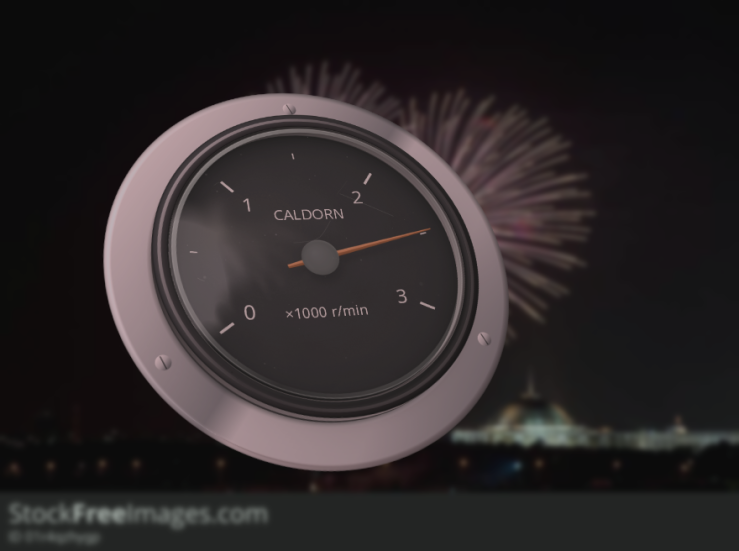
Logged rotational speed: 2500,rpm
